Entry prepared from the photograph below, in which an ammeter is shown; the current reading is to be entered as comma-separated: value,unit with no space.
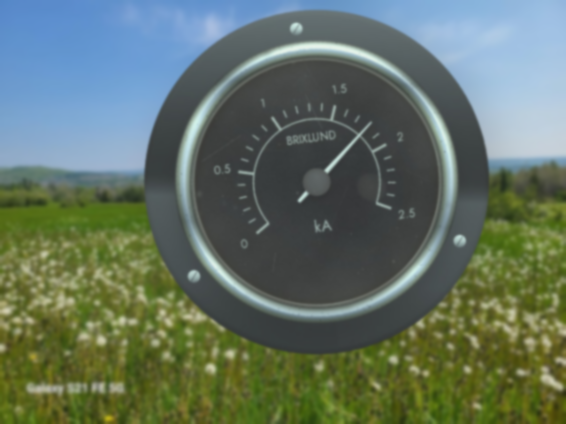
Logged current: 1.8,kA
